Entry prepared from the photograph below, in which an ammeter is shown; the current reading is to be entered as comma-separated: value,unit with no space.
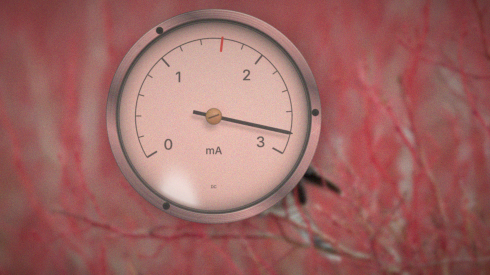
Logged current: 2.8,mA
